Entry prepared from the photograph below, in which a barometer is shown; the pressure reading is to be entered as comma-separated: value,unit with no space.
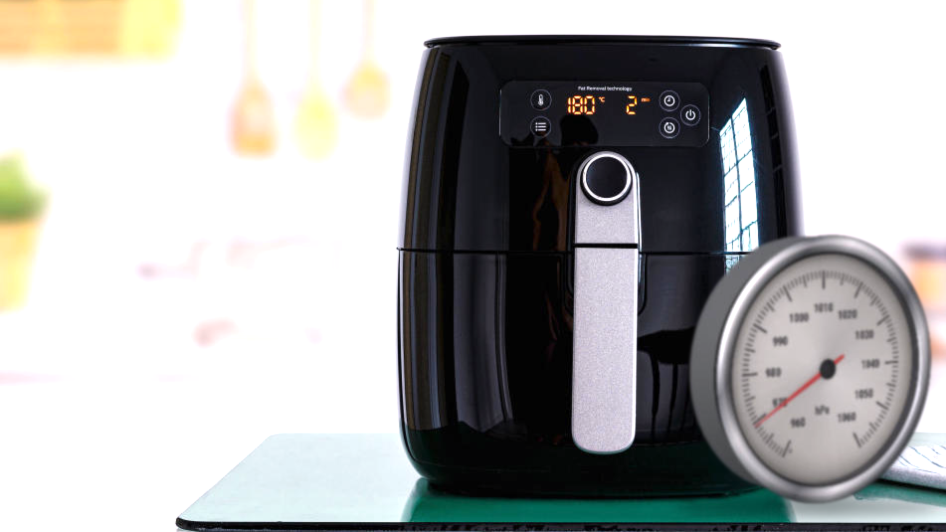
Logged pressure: 970,hPa
